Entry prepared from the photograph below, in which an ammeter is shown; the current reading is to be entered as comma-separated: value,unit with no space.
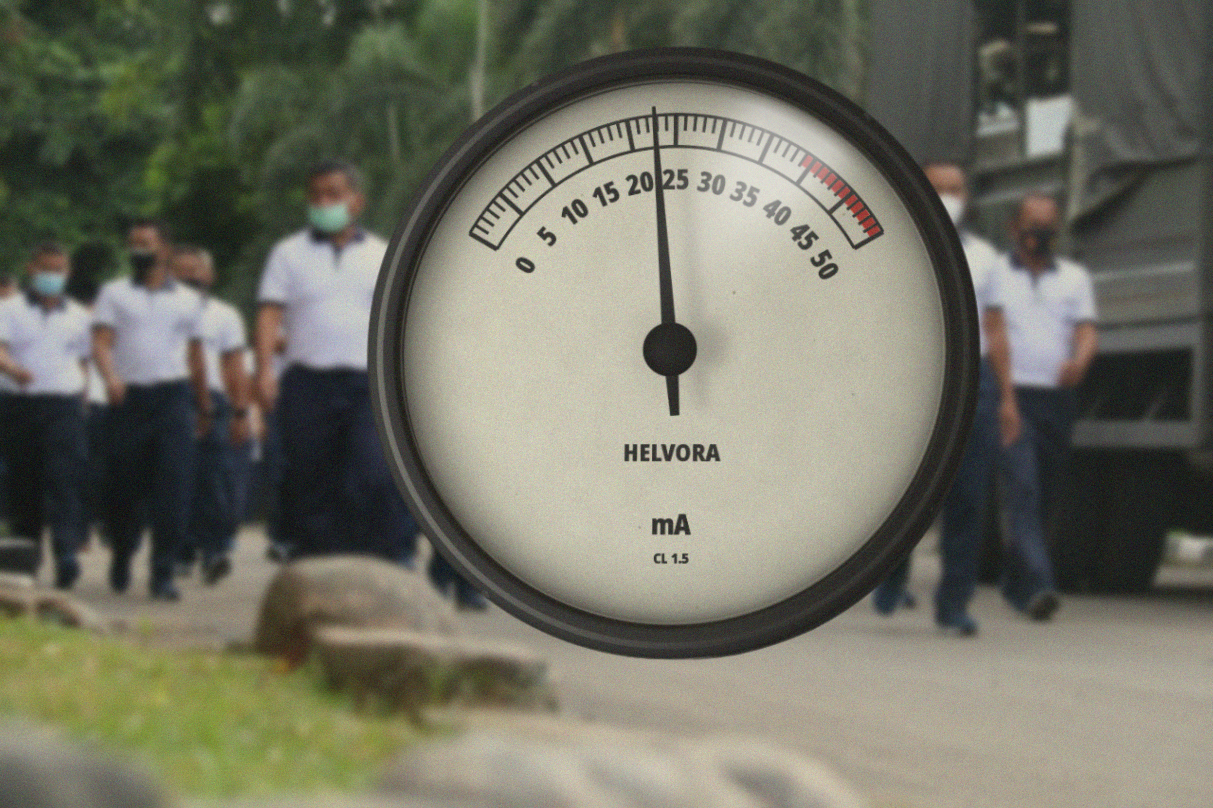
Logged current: 23,mA
